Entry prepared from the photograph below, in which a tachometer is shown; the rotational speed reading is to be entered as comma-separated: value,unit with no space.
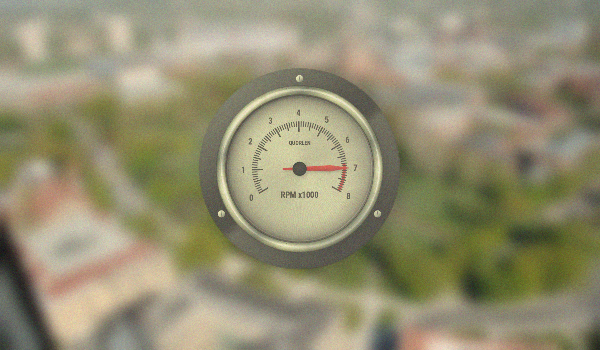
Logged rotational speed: 7000,rpm
